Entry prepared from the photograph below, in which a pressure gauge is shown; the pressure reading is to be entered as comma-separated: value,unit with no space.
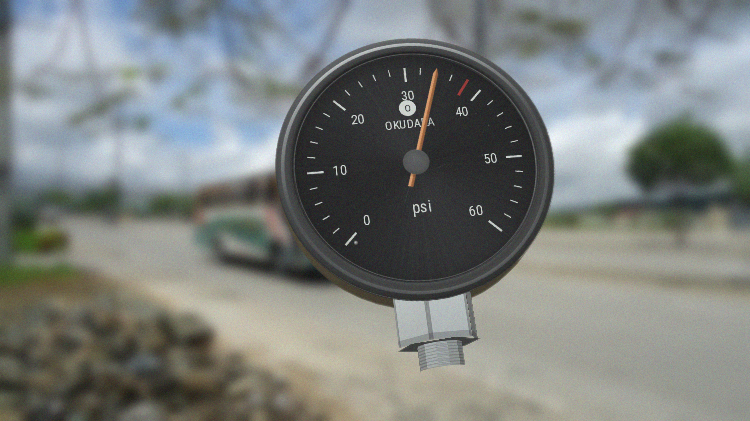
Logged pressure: 34,psi
